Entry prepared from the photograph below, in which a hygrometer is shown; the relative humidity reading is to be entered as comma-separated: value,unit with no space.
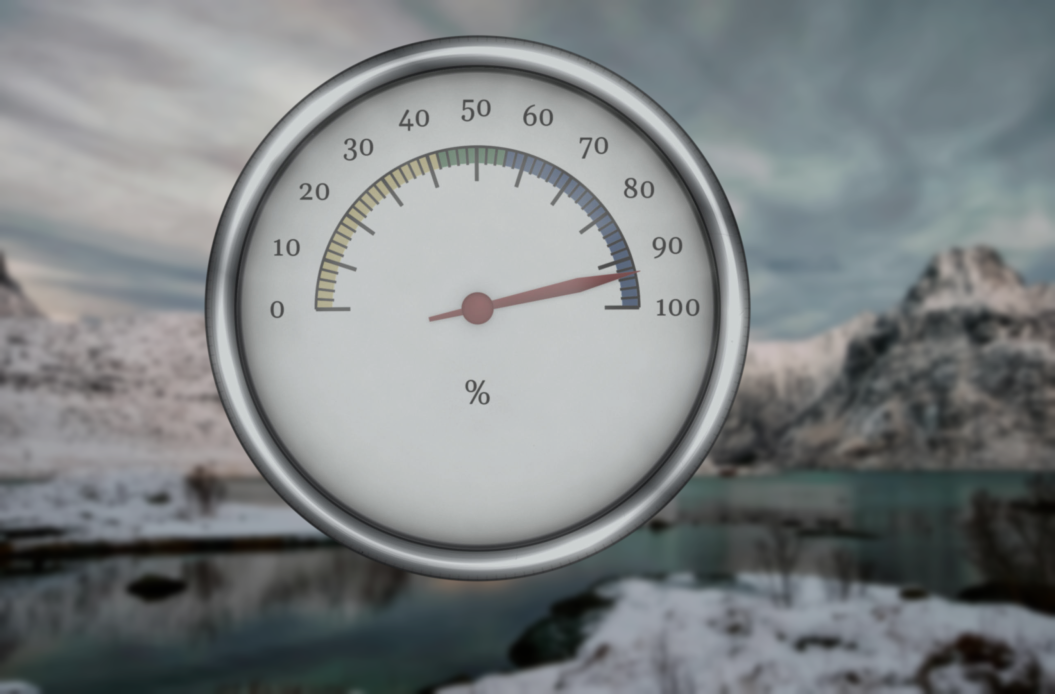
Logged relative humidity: 93,%
